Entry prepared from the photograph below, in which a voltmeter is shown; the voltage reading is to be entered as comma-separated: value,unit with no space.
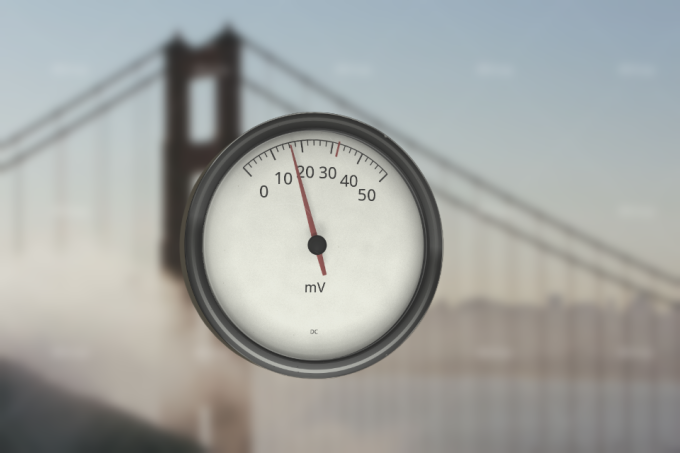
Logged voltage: 16,mV
